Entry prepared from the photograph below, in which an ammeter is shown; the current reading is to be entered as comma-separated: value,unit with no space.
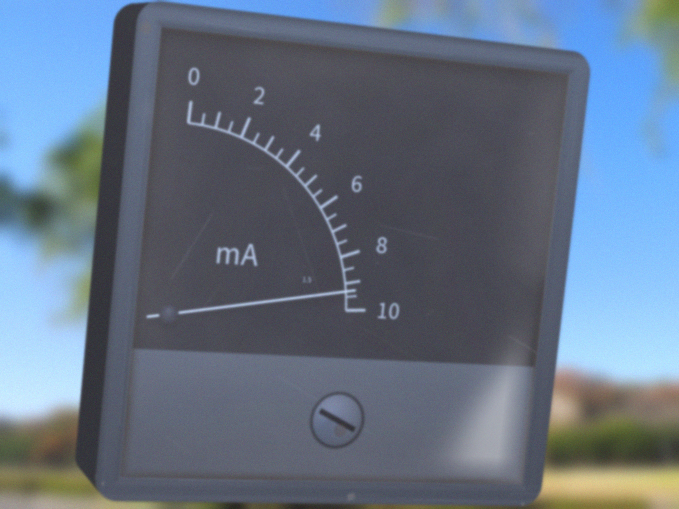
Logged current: 9.25,mA
